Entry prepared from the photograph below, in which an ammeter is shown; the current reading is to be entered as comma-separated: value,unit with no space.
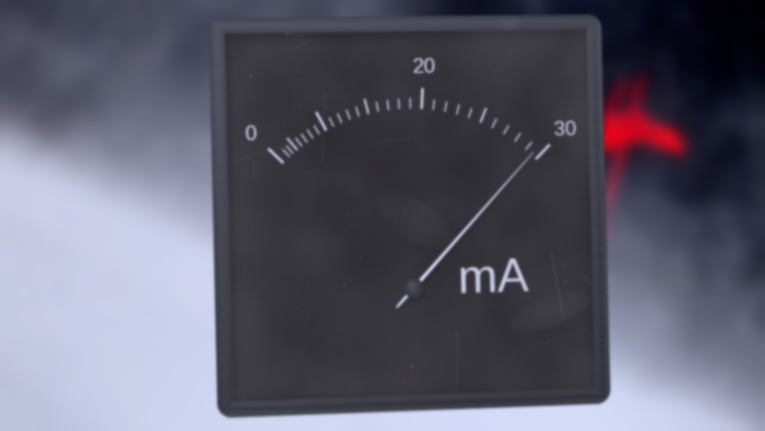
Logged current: 29.5,mA
